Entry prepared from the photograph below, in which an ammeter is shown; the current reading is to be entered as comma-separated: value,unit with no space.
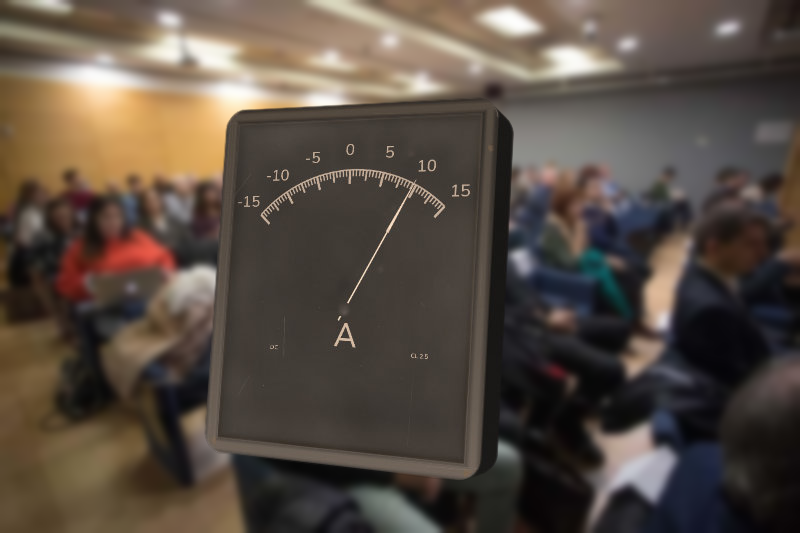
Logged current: 10,A
